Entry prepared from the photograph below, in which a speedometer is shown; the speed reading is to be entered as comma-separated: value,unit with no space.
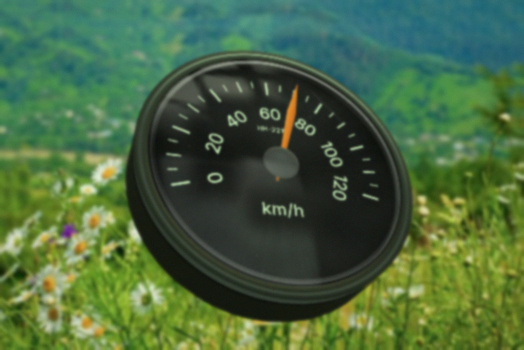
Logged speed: 70,km/h
